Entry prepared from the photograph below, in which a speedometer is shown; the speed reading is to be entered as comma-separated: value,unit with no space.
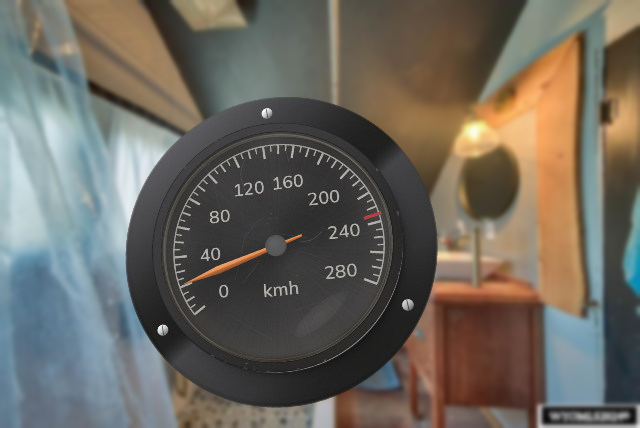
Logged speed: 20,km/h
